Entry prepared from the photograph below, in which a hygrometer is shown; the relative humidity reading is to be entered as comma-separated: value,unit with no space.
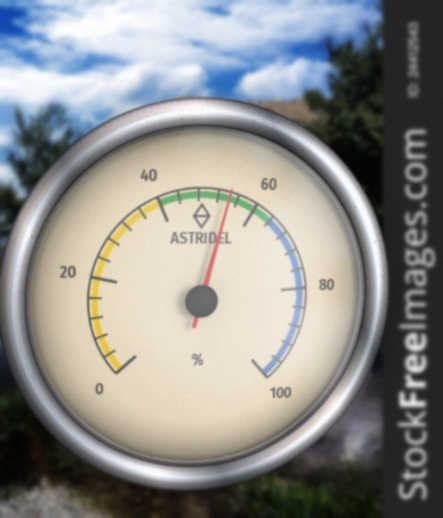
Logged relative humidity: 54,%
